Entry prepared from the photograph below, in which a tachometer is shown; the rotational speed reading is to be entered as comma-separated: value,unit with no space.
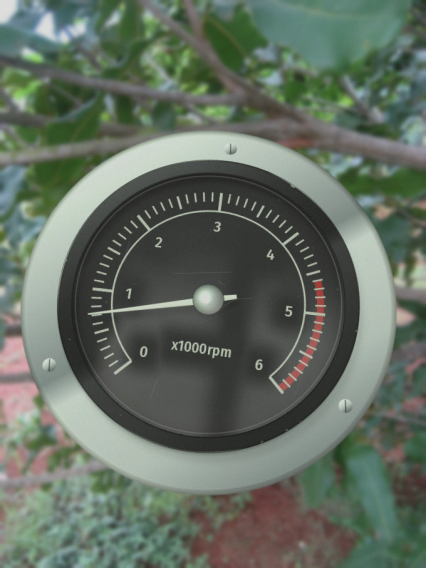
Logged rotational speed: 700,rpm
